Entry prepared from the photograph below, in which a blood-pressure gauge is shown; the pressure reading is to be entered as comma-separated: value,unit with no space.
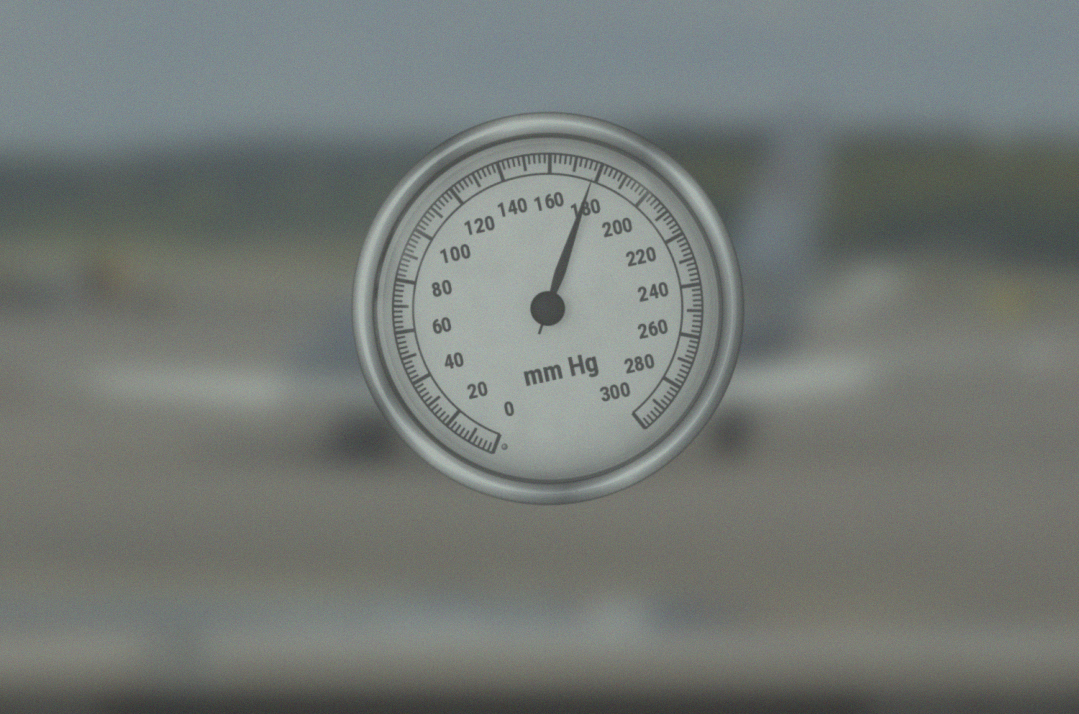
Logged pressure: 178,mmHg
